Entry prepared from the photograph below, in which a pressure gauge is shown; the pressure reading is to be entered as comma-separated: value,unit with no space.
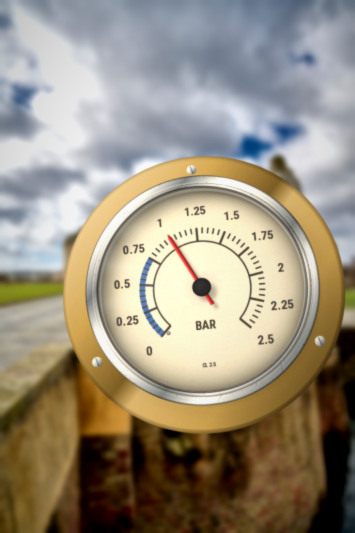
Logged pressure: 1,bar
